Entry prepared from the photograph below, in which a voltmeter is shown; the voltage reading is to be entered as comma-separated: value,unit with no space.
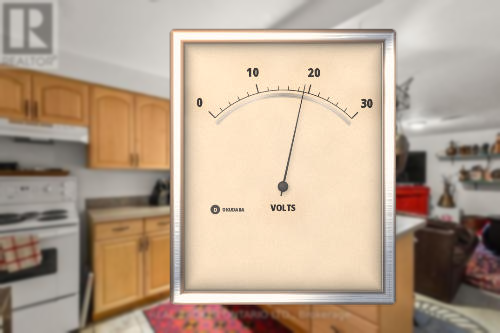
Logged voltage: 19,V
